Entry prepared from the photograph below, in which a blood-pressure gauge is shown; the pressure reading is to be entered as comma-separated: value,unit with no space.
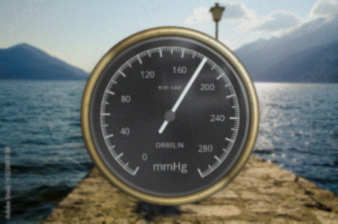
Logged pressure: 180,mmHg
